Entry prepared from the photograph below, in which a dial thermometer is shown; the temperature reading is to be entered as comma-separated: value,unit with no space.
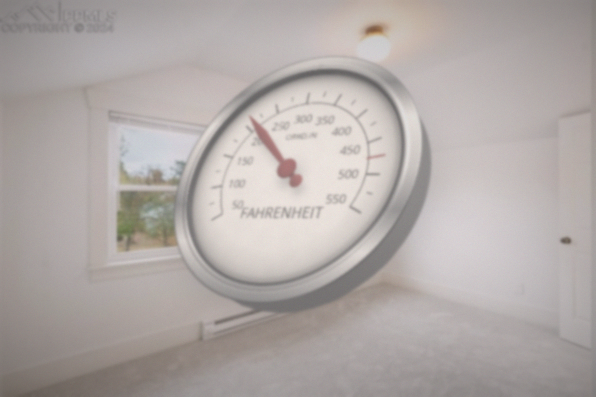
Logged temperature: 212.5,°F
